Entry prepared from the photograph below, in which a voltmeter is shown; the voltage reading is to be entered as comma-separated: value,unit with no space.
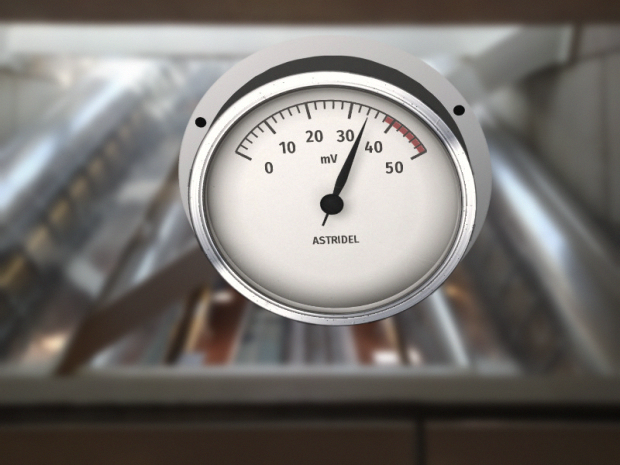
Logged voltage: 34,mV
